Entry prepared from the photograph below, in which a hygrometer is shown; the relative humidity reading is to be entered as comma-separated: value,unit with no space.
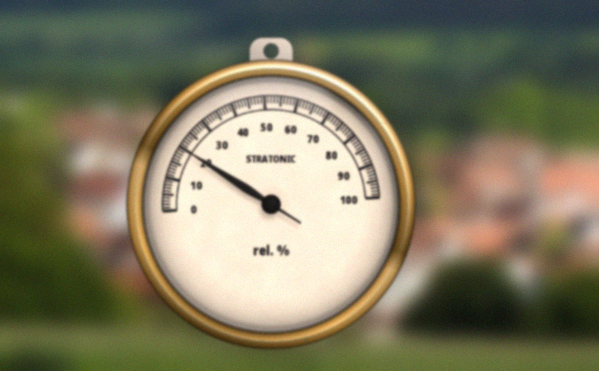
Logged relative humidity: 20,%
